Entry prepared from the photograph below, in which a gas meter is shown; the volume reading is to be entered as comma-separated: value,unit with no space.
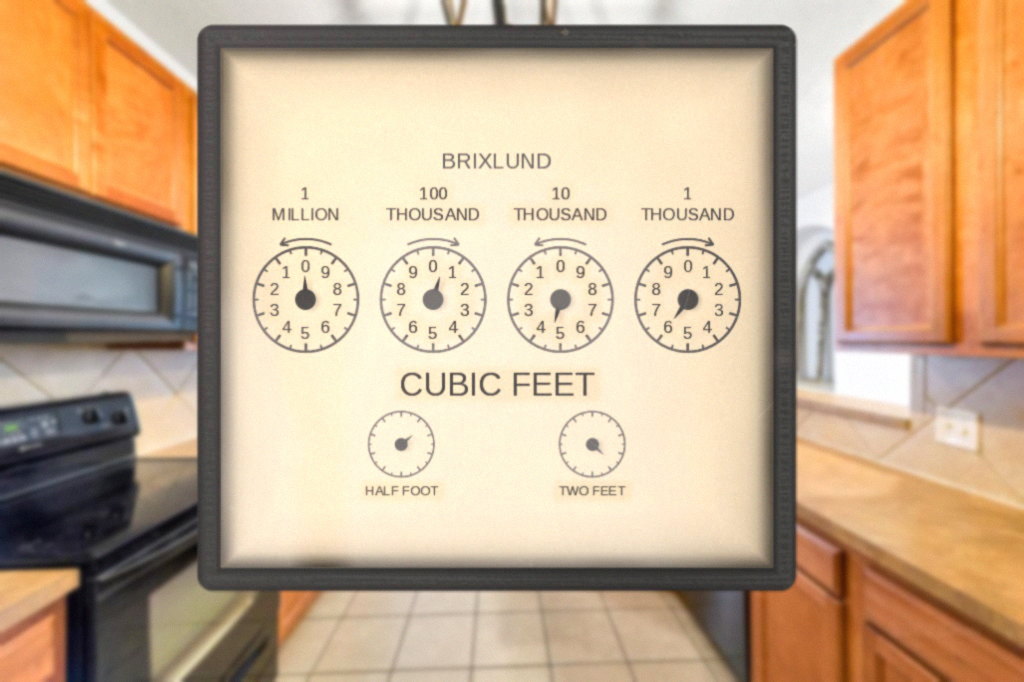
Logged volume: 4600,ft³
